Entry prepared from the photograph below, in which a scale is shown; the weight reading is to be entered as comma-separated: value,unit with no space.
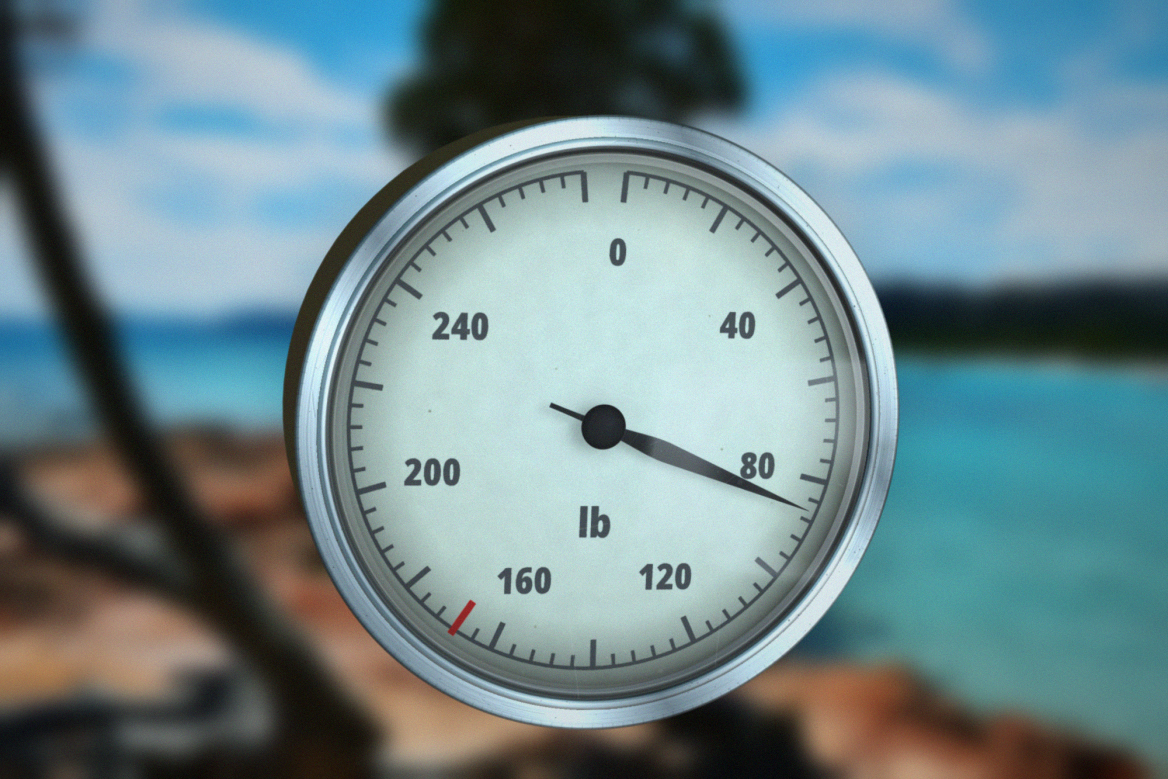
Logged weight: 86,lb
